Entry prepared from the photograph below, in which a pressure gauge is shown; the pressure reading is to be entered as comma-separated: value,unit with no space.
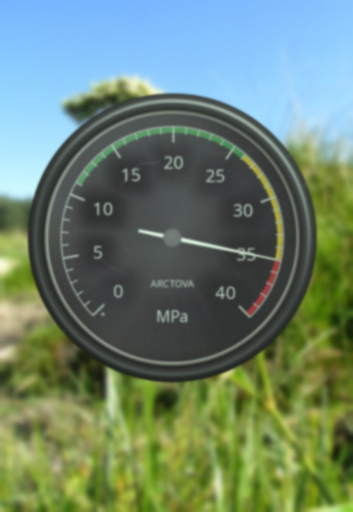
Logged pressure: 35,MPa
